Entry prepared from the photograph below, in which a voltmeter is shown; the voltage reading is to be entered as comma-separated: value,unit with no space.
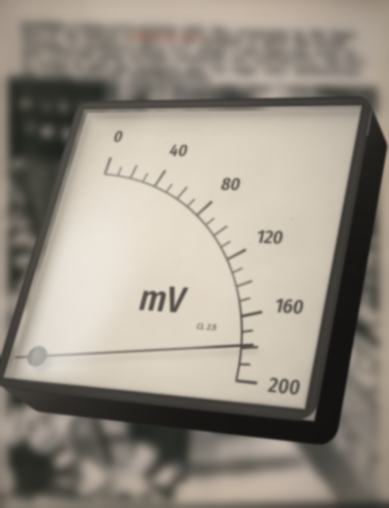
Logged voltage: 180,mV
